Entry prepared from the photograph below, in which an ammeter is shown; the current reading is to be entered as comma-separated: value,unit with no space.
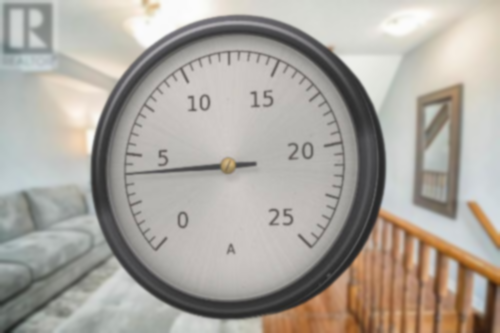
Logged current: 4,A
